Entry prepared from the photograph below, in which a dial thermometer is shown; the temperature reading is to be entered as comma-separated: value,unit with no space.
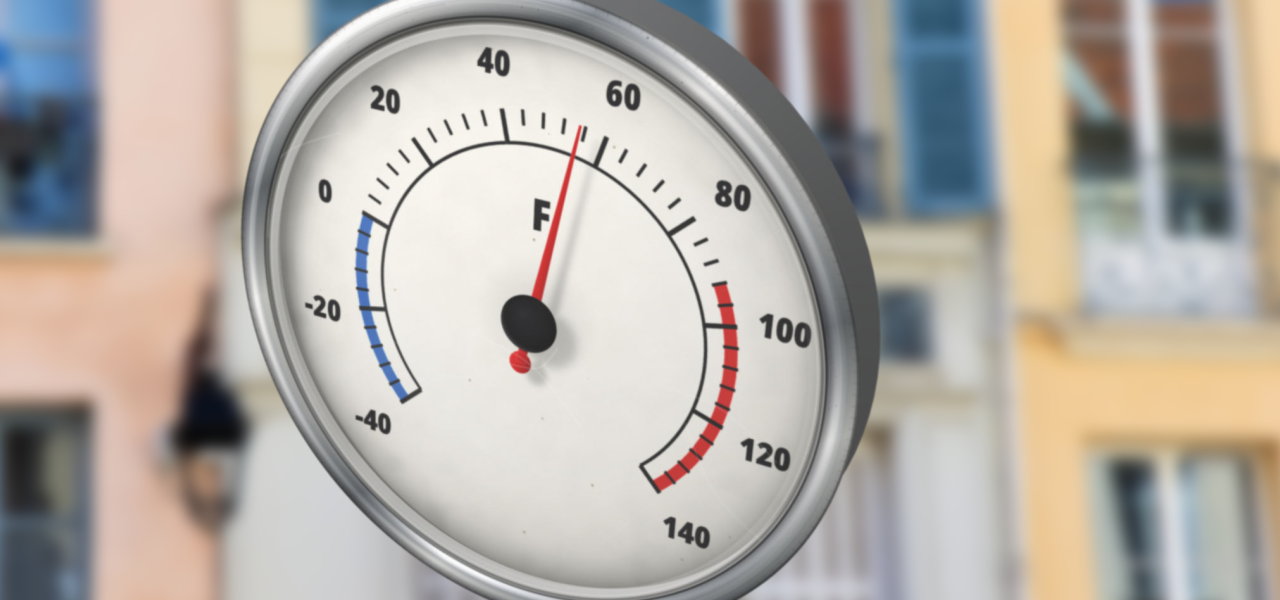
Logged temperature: 56,°F
